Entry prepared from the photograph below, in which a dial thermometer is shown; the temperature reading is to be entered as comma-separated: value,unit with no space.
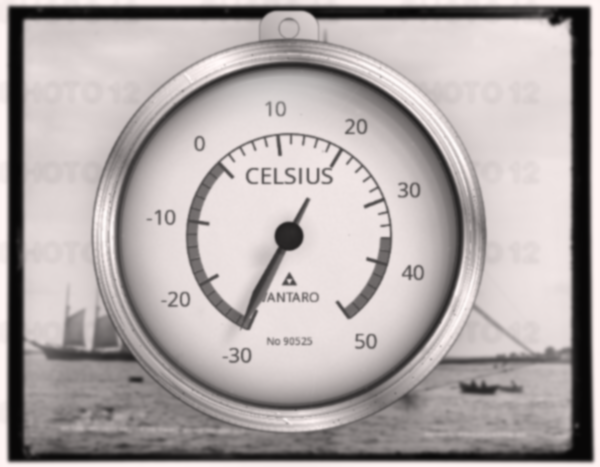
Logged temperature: -29,°C
